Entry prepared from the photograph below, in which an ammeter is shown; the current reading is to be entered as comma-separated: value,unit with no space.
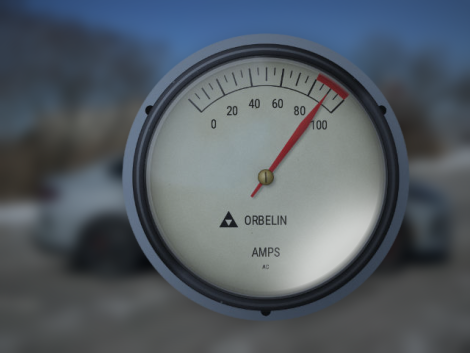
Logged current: 90,A
